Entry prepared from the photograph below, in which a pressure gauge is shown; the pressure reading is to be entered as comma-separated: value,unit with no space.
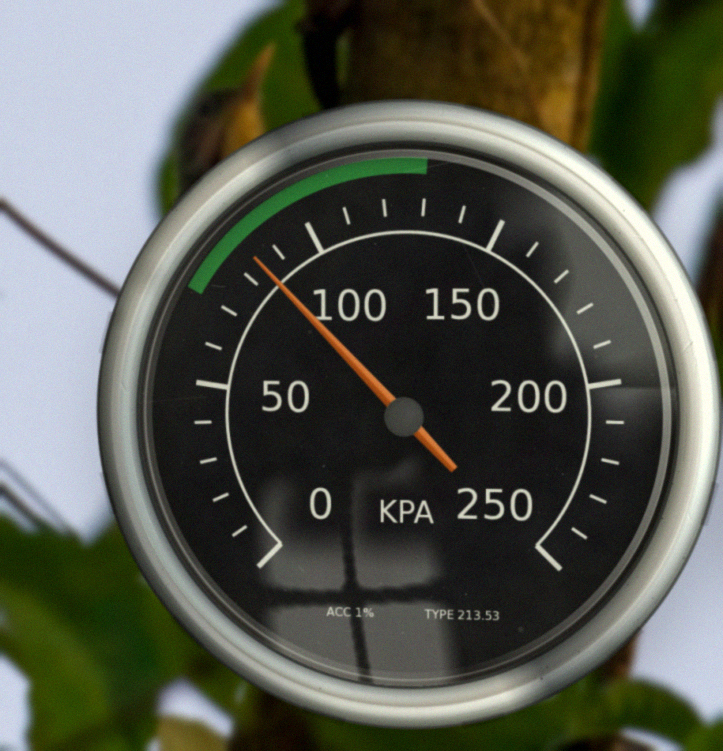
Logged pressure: 85,kPa
